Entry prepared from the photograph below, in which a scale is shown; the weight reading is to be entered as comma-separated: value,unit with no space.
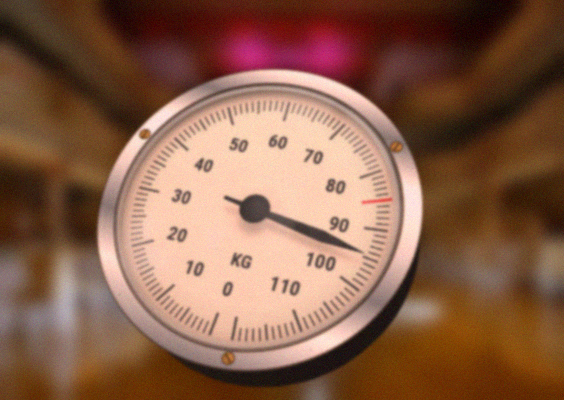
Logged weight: 95,kg
